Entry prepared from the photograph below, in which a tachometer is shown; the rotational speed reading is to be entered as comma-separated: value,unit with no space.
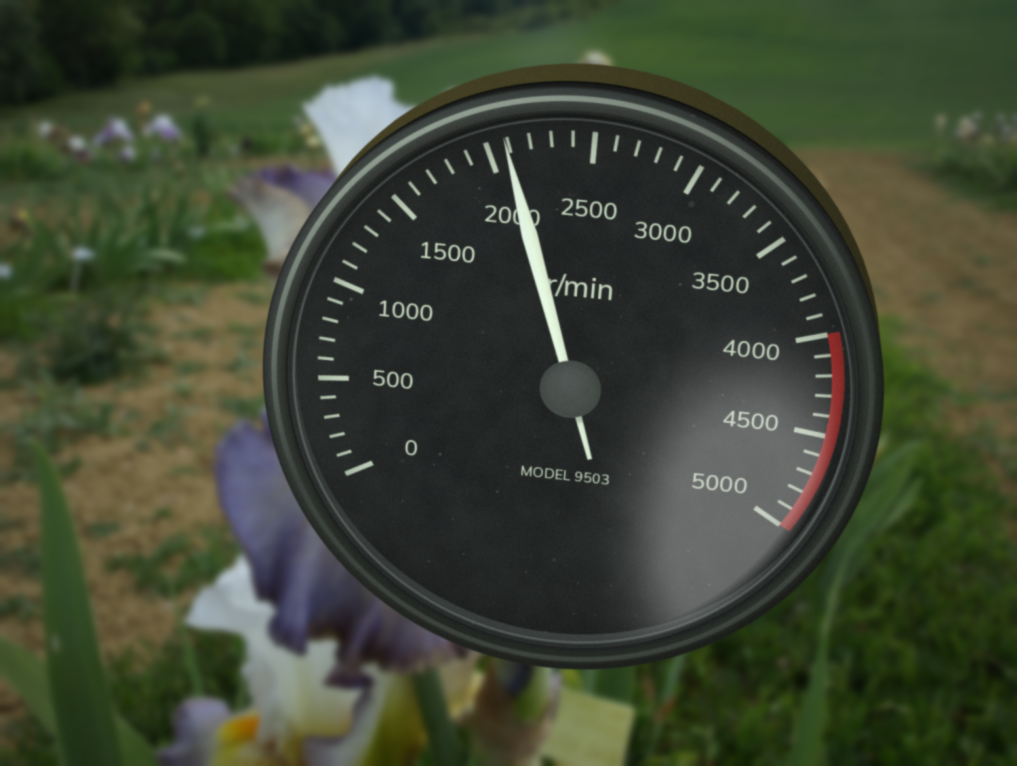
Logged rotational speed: 2100,rpm
